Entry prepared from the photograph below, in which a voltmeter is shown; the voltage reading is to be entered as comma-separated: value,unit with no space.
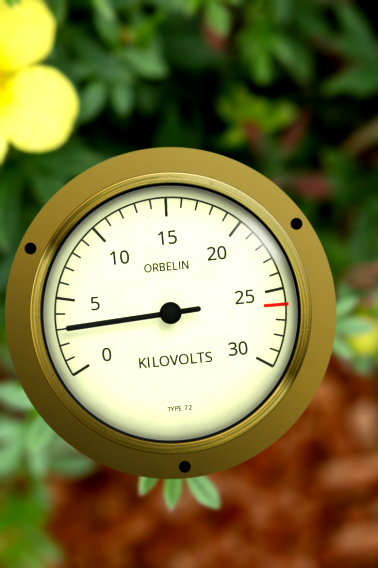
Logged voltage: 3,kV
